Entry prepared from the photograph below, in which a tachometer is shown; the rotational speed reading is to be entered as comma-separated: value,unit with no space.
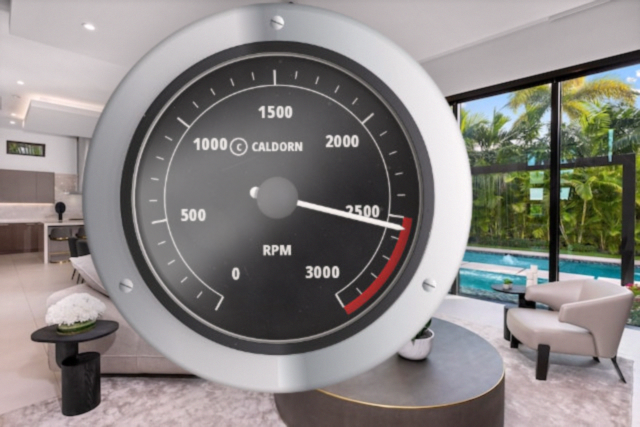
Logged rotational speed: 2550,rpm
